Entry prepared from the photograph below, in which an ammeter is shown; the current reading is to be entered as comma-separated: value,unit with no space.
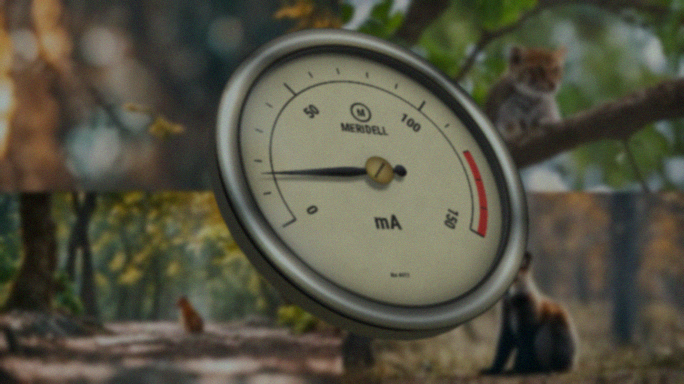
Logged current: 15,mA
